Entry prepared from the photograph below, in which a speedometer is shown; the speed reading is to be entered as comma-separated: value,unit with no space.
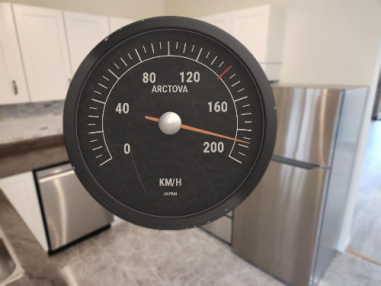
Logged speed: 187.5,km/h
